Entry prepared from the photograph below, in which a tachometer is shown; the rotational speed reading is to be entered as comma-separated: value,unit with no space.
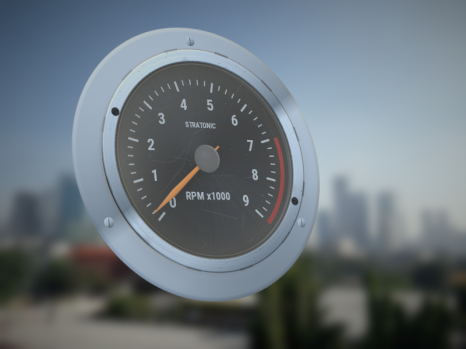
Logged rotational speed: 200,rpm
